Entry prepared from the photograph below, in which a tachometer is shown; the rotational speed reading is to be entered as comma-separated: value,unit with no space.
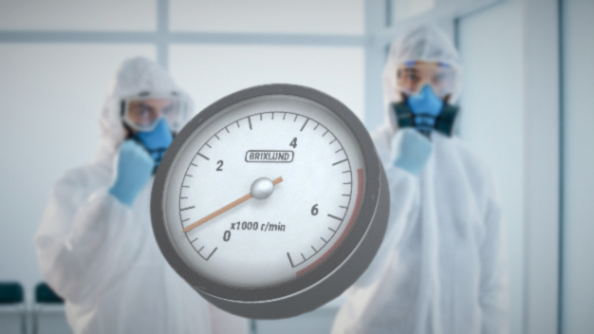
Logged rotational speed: 600,rpm
